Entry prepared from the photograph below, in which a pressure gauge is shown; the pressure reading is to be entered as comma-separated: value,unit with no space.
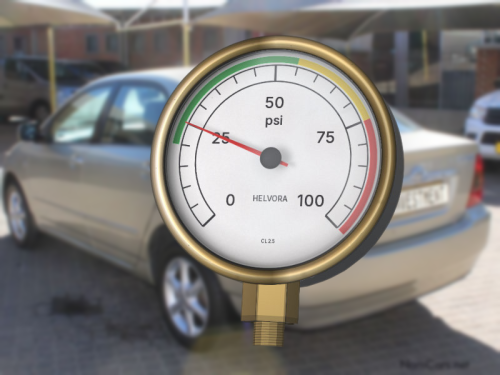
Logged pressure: 25,psi
